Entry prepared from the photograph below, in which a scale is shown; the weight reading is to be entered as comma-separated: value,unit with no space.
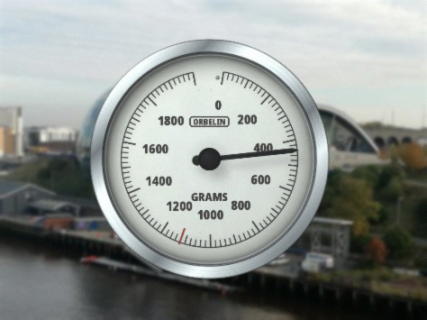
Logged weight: 440,g
